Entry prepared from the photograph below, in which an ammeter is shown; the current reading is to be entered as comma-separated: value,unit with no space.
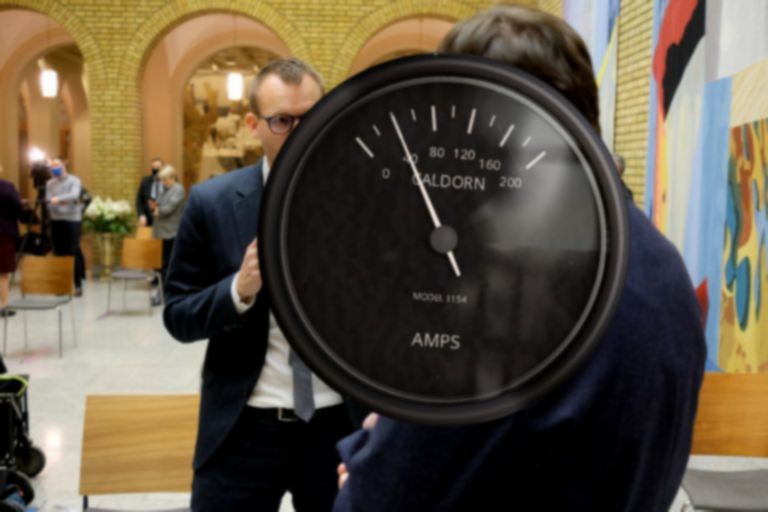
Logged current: 40,A
